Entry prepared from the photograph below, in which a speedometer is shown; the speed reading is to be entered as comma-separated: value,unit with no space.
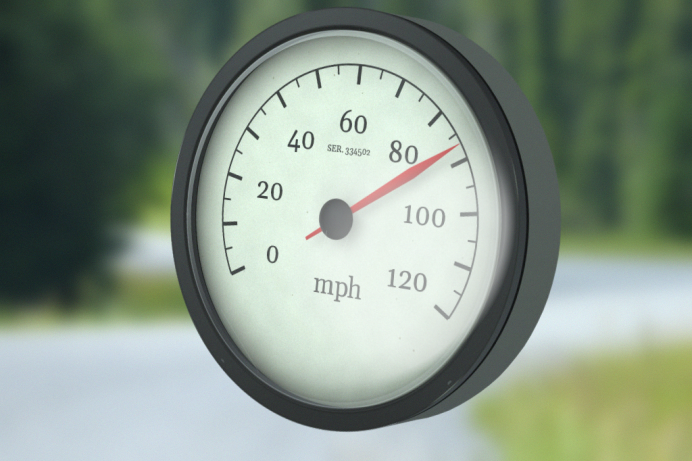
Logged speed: 87.5,mph
